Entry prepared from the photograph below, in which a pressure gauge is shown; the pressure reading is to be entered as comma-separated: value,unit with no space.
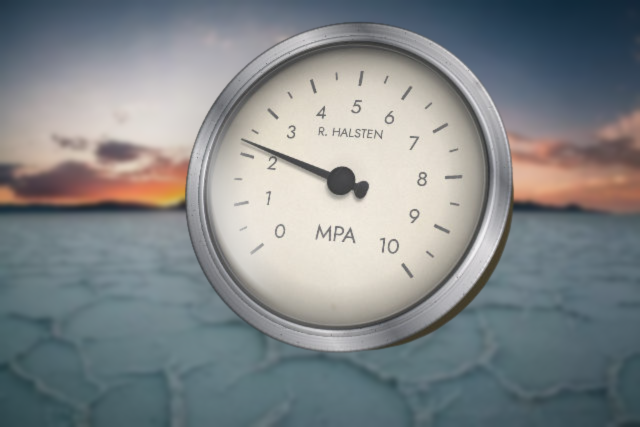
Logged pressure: 2.25,MPa
